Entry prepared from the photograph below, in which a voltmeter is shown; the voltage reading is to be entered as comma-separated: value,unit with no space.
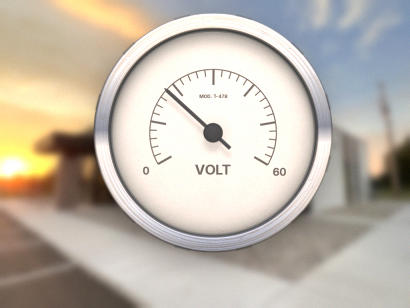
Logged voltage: 18,V
